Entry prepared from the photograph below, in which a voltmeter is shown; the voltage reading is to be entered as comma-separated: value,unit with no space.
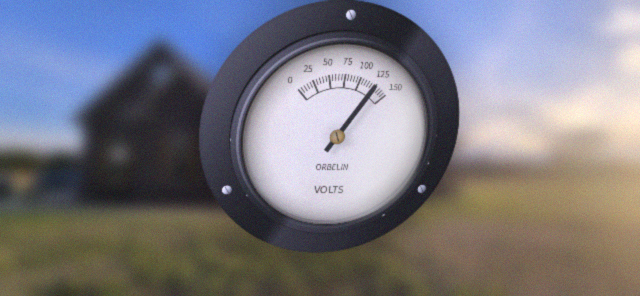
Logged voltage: 125,V
